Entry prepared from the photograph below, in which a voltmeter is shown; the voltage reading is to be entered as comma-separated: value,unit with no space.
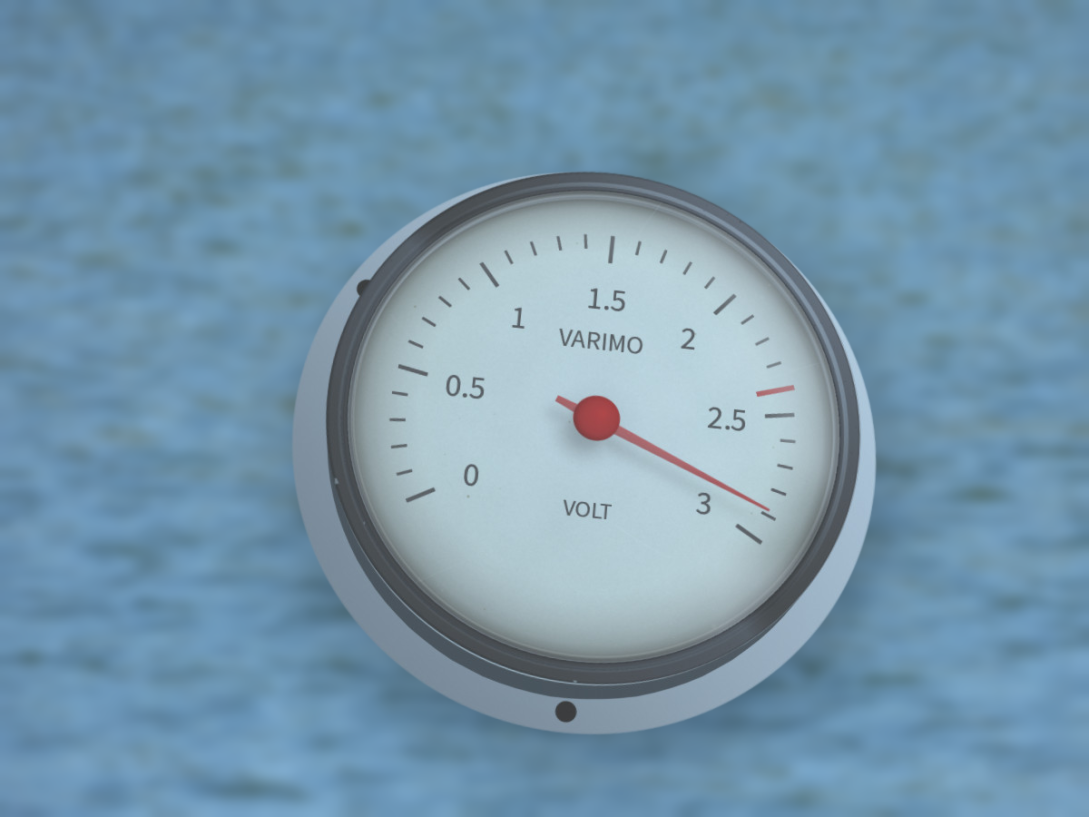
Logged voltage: 2.9,V
